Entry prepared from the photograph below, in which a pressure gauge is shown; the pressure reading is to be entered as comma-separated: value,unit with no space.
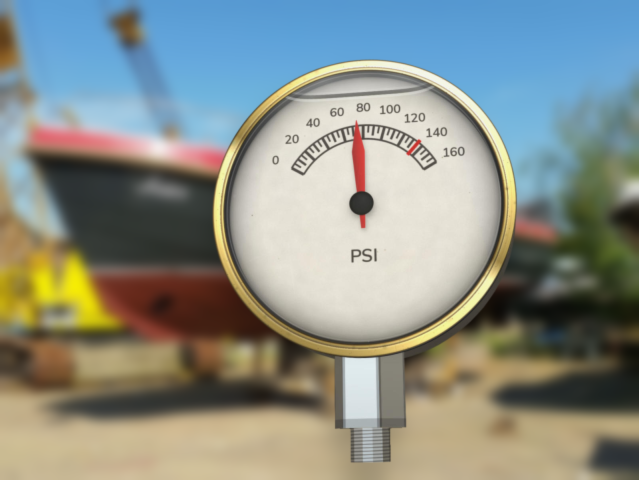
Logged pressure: 75,psi
